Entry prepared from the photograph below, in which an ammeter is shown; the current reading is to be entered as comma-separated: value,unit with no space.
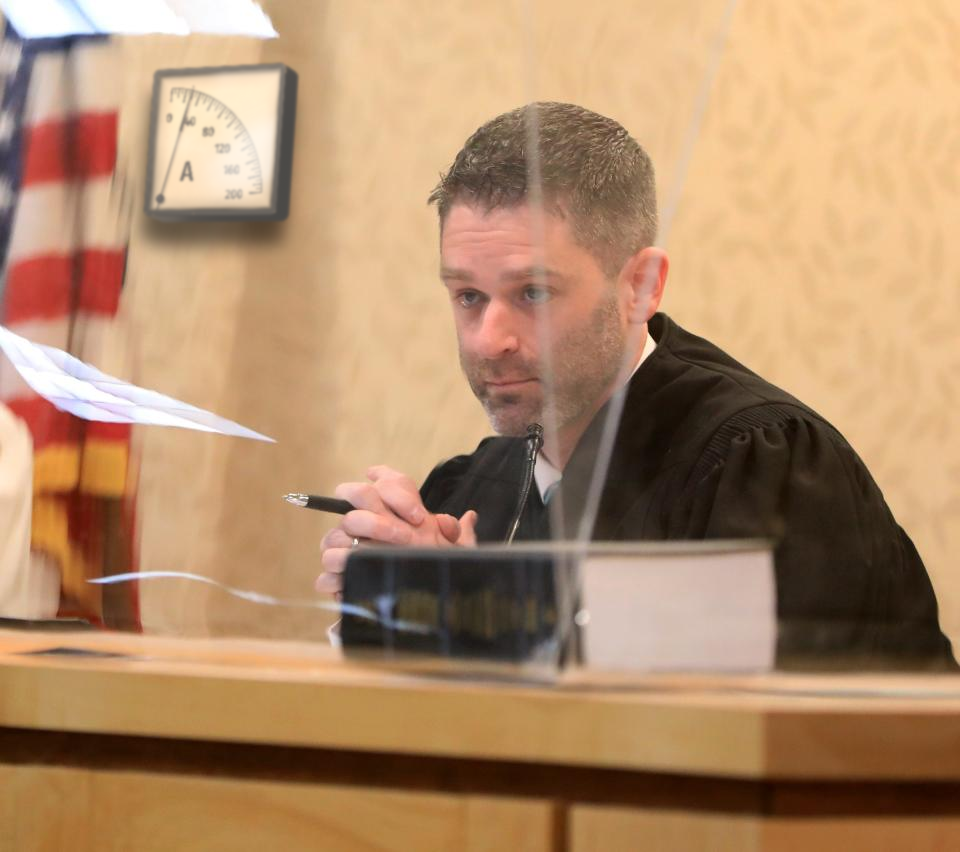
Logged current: 30,A
